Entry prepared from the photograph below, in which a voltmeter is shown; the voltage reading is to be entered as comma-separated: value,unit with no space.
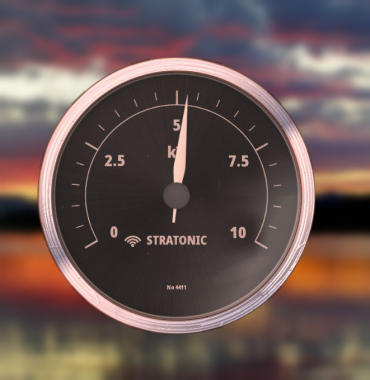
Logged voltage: 5.25,kV
